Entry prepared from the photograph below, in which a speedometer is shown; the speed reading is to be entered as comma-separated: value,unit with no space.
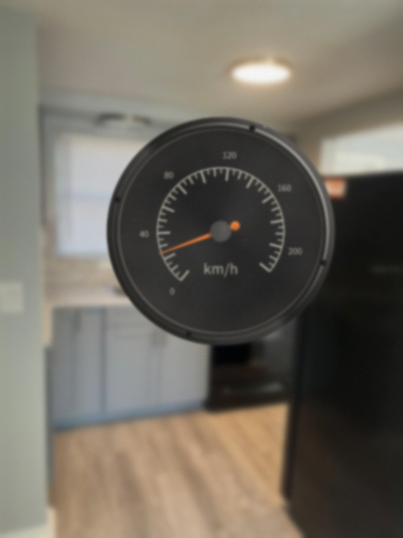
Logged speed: 25,km/h
